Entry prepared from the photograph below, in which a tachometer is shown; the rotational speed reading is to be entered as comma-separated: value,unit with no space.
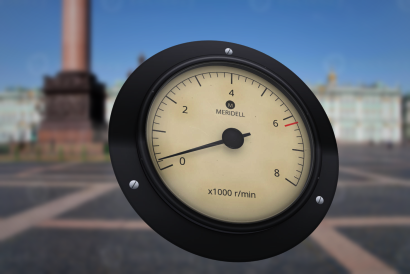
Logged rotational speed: 200,rpm
